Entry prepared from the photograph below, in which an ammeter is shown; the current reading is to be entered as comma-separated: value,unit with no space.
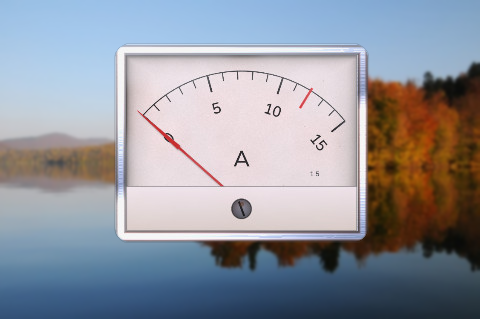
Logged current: 0,A
